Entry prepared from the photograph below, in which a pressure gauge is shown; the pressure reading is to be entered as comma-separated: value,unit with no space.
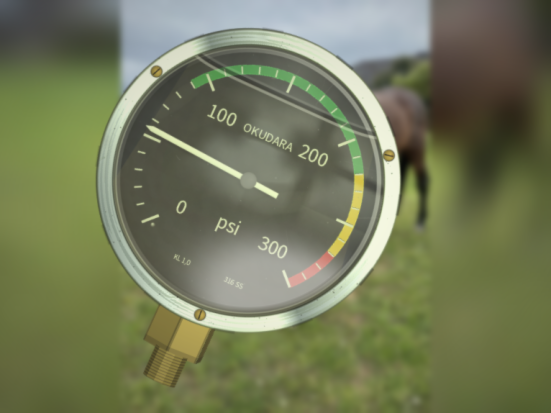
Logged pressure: 55,psi
